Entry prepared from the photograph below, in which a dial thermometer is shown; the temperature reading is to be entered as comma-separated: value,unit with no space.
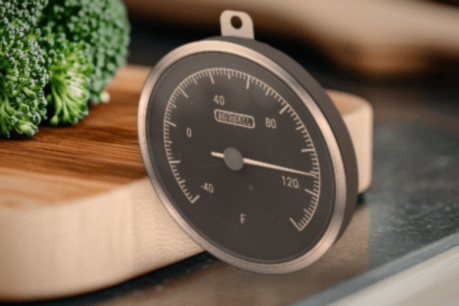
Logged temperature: 110,°F
